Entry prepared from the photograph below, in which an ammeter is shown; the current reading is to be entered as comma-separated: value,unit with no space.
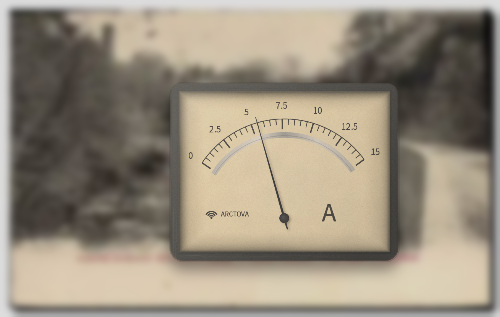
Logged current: 5.5,A
